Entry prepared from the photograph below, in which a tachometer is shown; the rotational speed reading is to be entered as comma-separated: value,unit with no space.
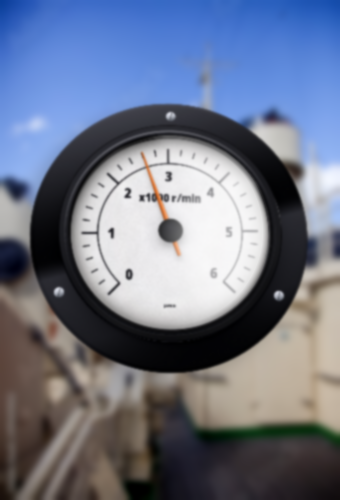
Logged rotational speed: 2600,rpm
